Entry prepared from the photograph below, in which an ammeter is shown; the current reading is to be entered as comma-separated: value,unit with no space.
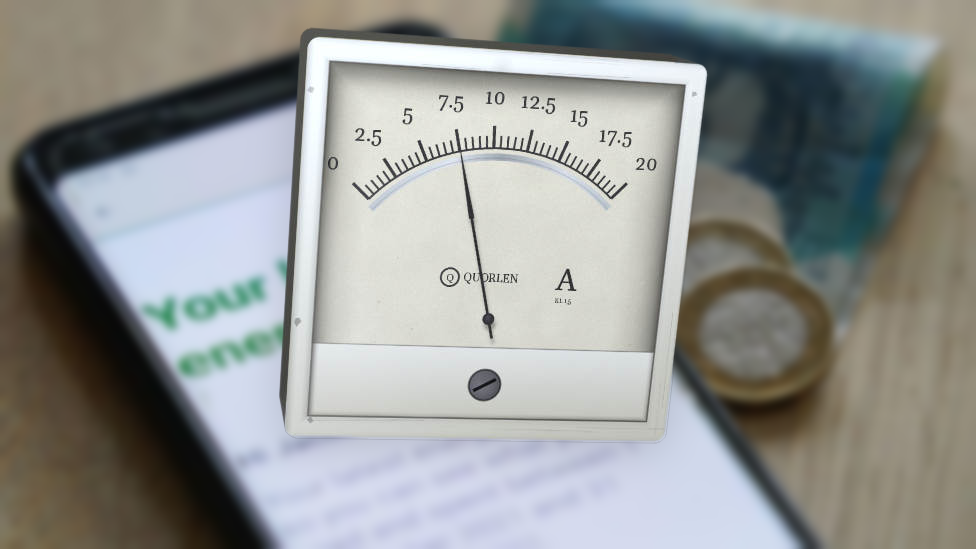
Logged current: 7.5,A
